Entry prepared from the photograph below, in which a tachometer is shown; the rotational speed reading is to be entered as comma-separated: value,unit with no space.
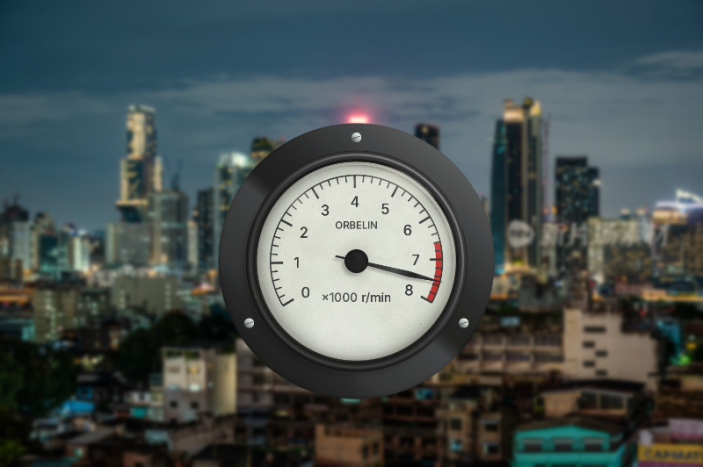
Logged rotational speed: 7500,rpm
